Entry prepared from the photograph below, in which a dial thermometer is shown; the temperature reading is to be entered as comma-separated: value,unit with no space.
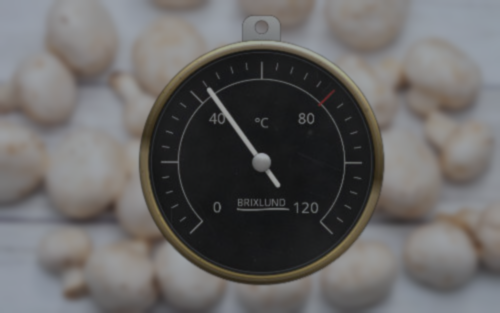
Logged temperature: 44,°C
